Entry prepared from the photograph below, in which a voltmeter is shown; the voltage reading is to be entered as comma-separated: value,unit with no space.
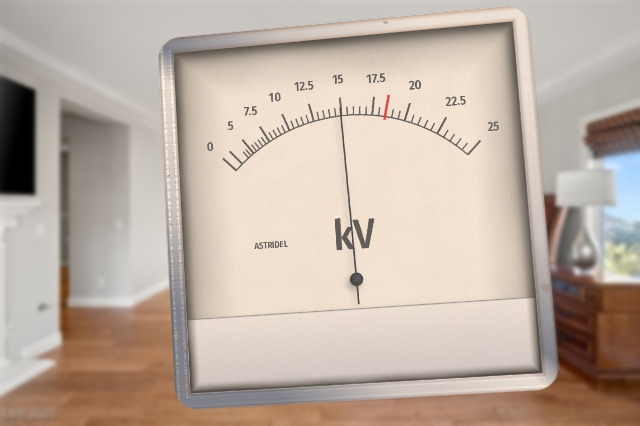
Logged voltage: 15,kV
